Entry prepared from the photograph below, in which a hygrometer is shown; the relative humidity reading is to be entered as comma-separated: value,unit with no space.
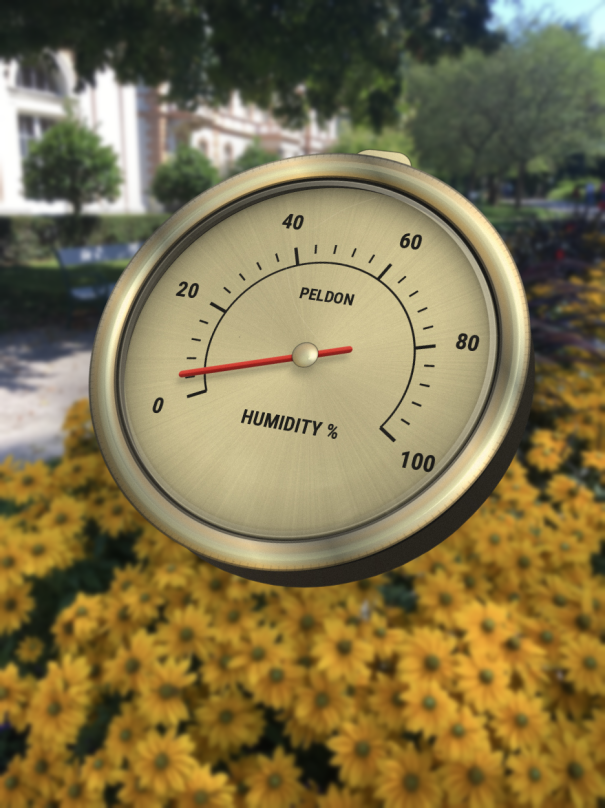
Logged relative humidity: 4,%
